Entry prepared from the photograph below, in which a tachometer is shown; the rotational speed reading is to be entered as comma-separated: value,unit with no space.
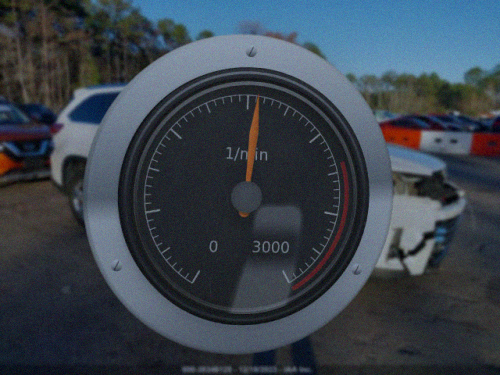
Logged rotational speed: 1550,rpm
